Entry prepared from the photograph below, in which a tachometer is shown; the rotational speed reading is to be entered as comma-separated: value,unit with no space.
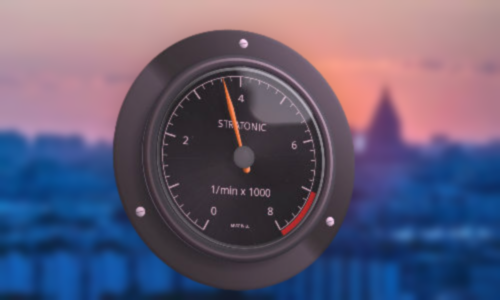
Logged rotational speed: 3600,rpm
